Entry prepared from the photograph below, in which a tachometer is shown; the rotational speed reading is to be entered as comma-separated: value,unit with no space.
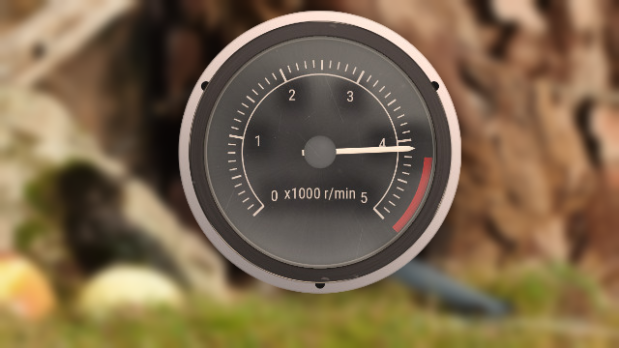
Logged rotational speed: 4100,rpm
